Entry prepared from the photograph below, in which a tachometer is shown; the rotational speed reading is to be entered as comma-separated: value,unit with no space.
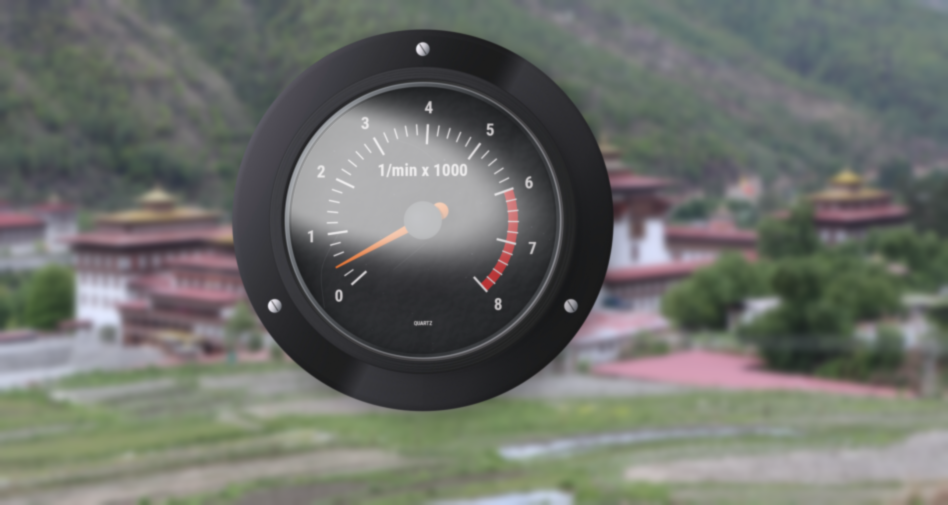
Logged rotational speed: 400,rpm
